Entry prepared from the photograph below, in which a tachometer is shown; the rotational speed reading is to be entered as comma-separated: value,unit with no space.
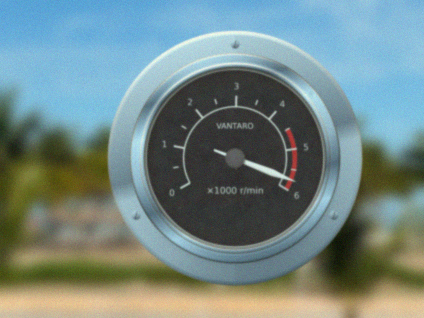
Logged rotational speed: 5750,rpm
